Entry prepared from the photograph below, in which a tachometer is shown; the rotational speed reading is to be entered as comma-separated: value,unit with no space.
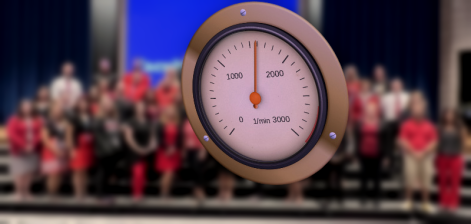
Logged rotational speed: 1600,rpm
